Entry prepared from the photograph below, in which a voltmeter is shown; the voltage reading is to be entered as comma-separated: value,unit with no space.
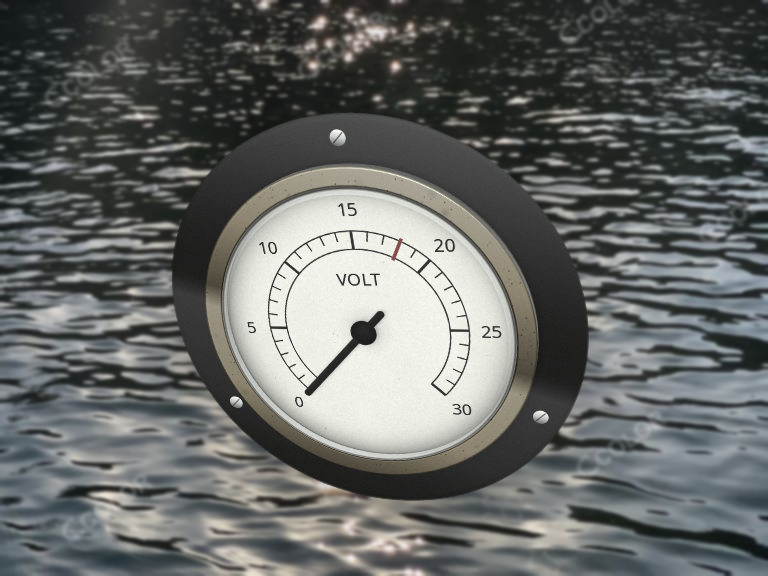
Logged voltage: 0,V
